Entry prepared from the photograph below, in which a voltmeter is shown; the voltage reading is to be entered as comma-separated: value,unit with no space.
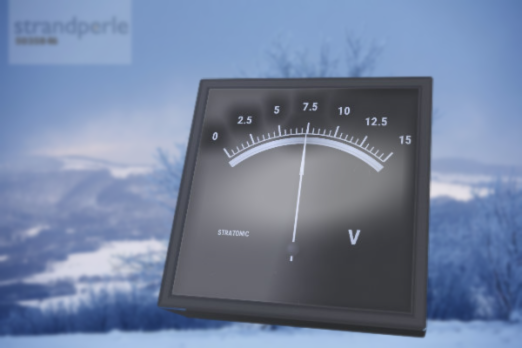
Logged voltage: 7.5,V
